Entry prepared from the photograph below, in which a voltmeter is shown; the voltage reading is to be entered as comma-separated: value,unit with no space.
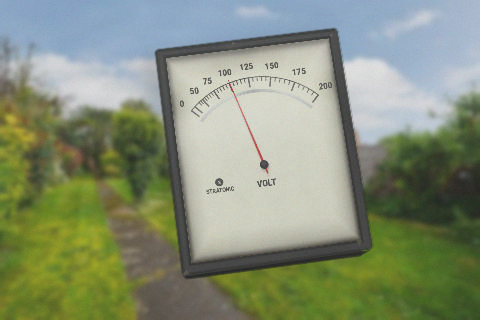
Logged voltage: 100,V
